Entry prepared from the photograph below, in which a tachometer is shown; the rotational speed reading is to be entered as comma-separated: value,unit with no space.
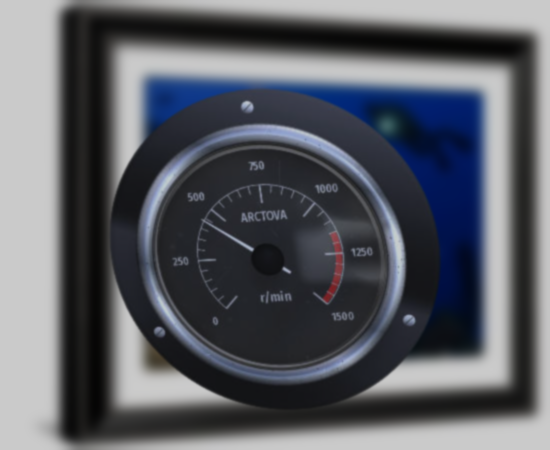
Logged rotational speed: 450,rpm
